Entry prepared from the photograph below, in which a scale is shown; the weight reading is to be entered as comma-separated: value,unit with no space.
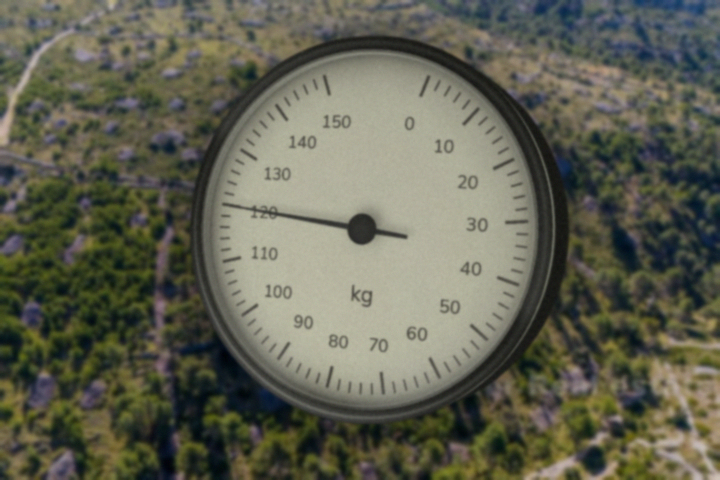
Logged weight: 120,kg
